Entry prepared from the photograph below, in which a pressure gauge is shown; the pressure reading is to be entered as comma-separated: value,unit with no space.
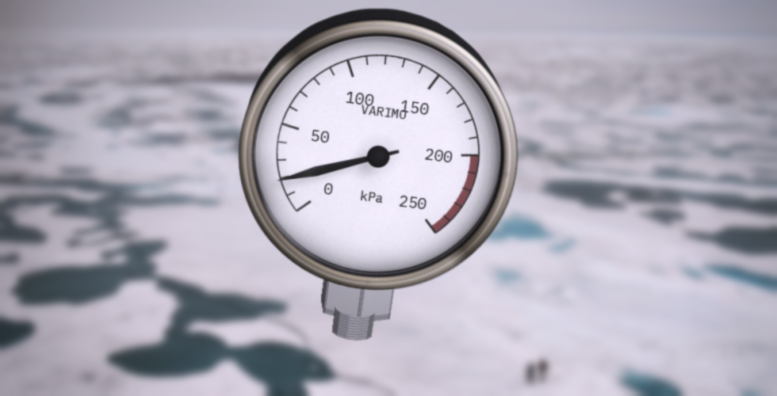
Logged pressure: 20,kPa
